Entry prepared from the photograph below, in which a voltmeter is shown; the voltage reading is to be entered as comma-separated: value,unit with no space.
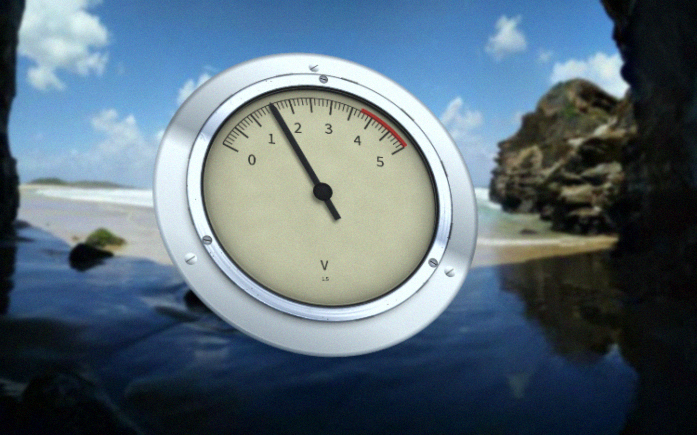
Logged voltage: 1.5,V
